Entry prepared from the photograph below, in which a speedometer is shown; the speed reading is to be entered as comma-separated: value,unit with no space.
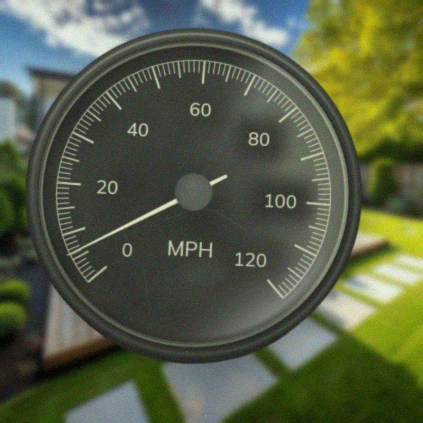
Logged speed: 6,mph
